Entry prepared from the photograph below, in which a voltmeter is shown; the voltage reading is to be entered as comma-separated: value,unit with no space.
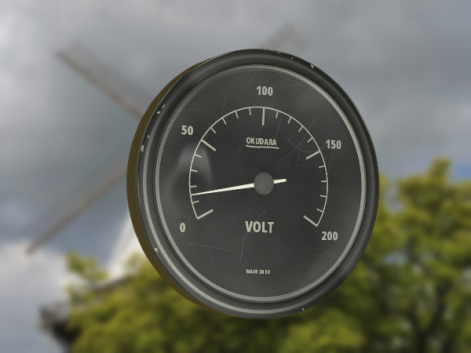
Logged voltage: 15,V
